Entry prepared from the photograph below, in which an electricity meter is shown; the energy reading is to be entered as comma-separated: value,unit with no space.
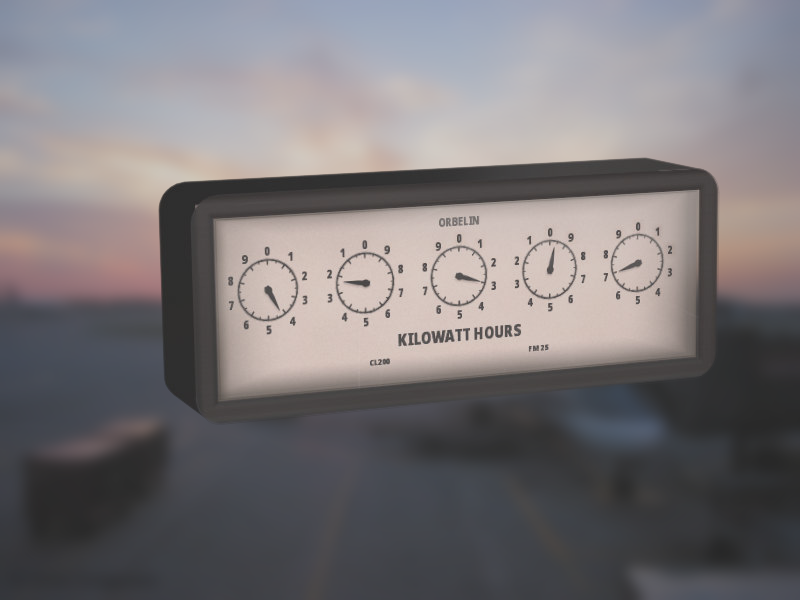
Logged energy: 42297,kWh
